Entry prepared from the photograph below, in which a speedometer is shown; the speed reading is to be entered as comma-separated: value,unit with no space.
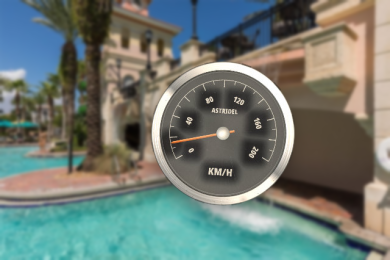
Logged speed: 15,km/h
